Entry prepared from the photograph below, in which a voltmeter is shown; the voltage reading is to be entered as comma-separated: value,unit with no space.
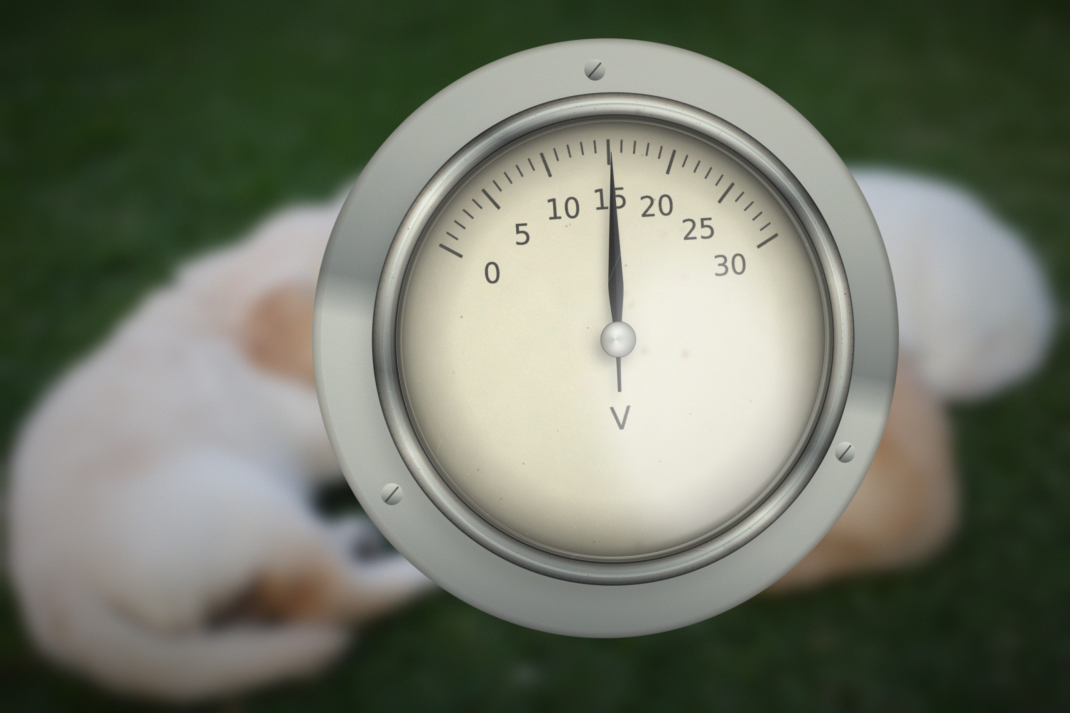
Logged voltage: 15,V
